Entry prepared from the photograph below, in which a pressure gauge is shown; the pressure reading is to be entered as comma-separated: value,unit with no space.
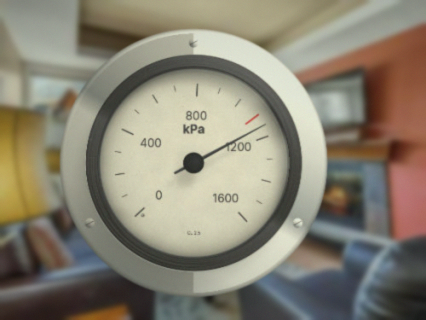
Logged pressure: 1150,kPa
